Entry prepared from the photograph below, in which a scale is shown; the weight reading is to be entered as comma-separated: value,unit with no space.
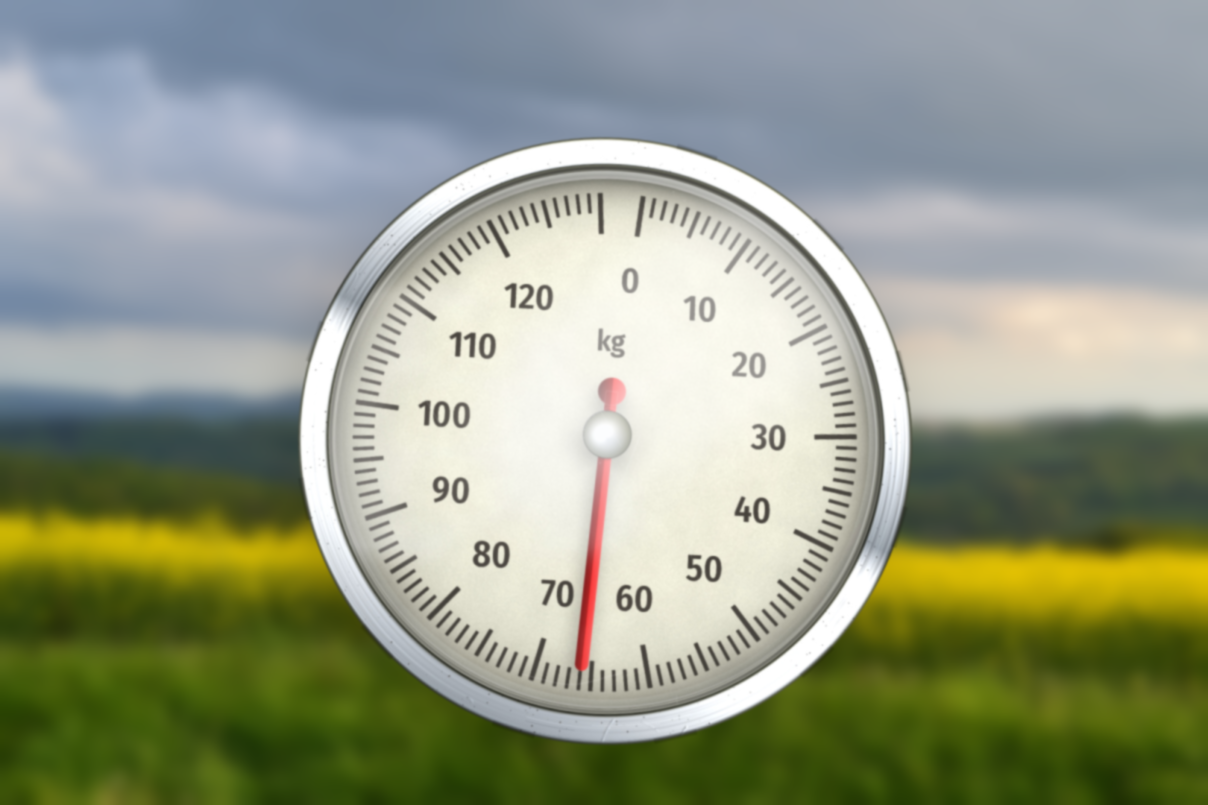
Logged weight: 66,kg
